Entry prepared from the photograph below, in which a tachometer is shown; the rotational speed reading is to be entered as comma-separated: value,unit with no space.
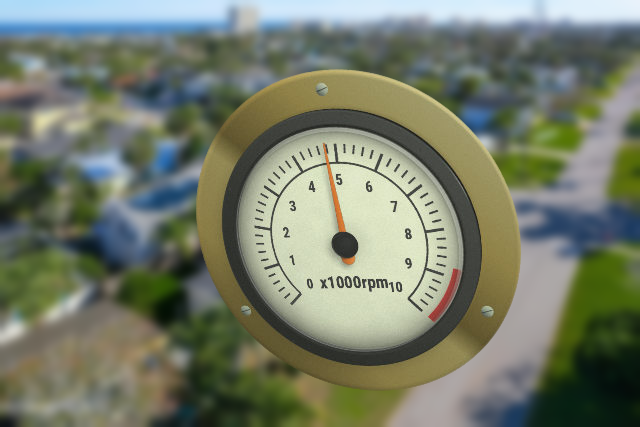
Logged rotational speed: 4800,rpm
